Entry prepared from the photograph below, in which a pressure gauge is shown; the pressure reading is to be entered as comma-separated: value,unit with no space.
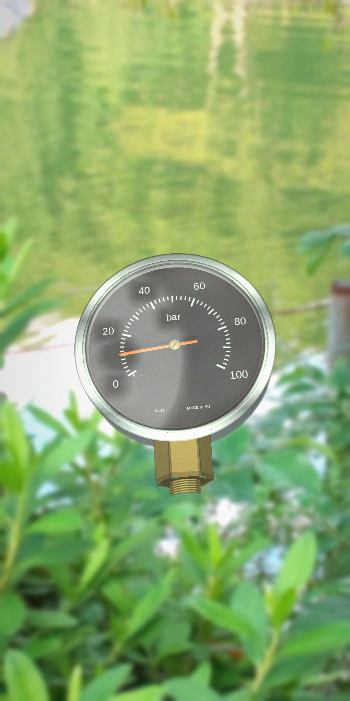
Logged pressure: 10,bar
